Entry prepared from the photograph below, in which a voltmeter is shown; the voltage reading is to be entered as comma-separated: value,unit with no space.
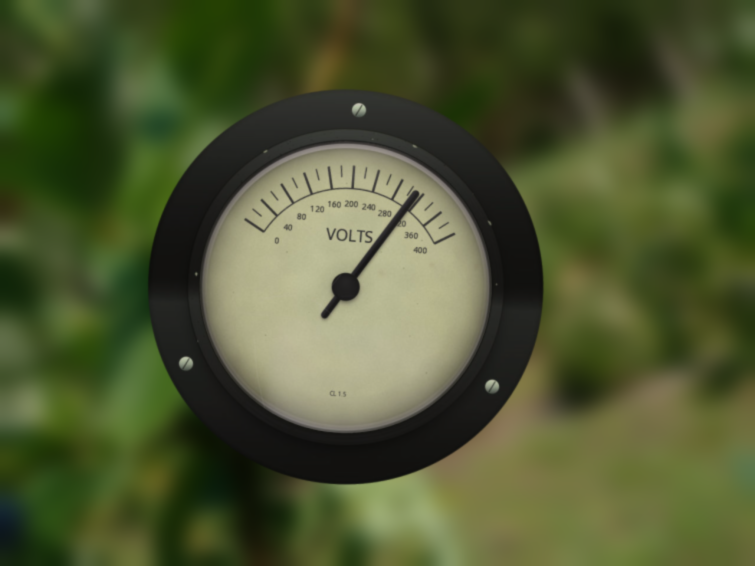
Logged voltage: 310,V
